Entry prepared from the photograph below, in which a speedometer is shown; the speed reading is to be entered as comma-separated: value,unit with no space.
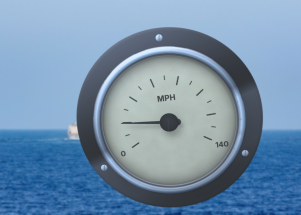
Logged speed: 20,mph
